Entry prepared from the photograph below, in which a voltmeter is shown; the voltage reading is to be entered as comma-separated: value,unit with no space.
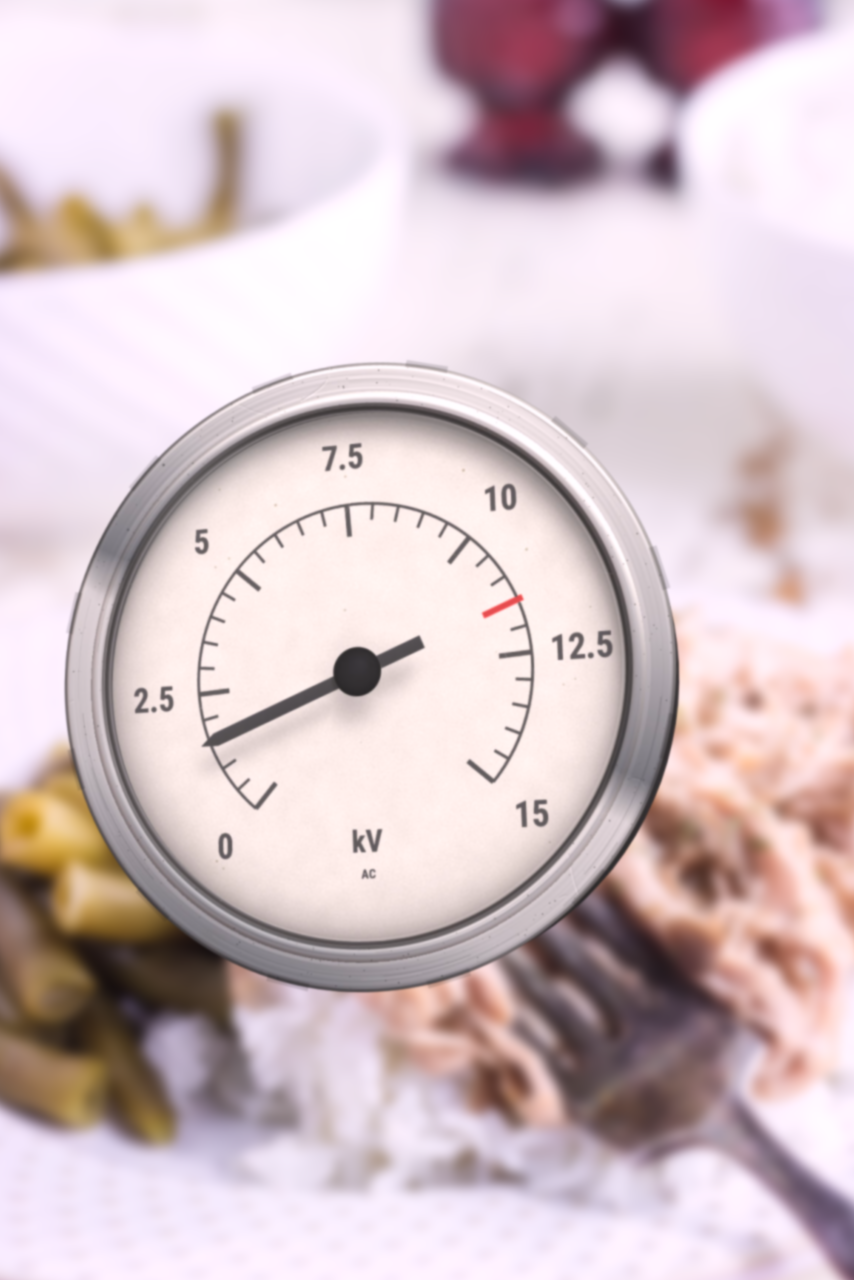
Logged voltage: 1.5,kV
